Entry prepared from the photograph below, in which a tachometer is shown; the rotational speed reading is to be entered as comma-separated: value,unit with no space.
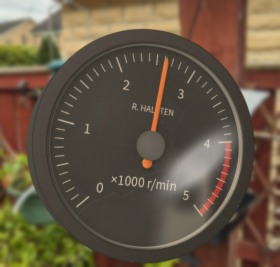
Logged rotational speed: 2600,rpm
